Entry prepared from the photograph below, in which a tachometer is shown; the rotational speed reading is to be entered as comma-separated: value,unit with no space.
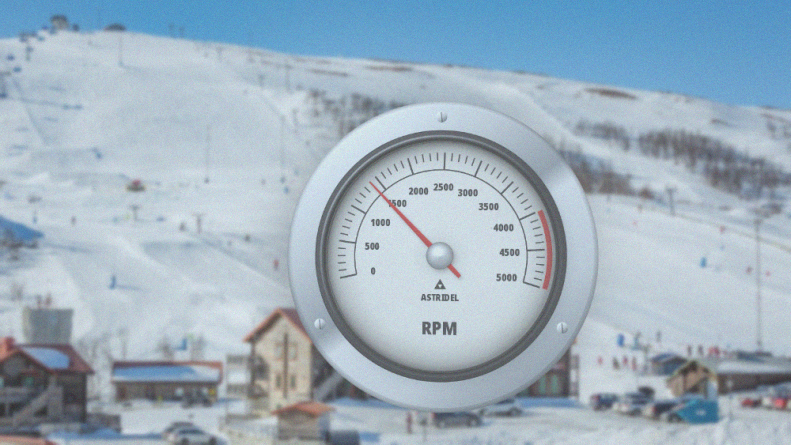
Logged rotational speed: 1400,rpm
